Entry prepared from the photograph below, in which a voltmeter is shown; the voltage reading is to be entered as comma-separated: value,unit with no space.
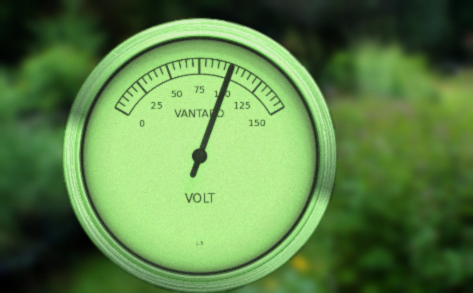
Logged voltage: 100,V
